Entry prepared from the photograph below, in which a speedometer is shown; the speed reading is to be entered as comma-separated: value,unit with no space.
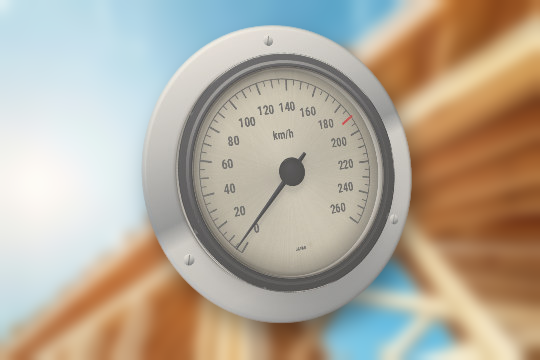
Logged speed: 5,km/h
